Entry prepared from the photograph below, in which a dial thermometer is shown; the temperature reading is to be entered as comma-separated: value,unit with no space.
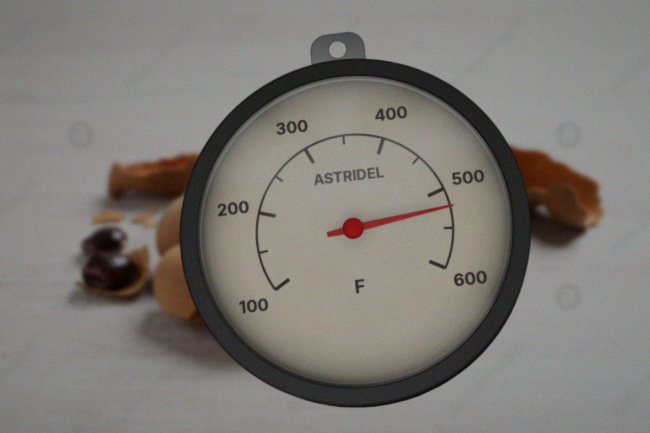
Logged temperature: 525,°F
